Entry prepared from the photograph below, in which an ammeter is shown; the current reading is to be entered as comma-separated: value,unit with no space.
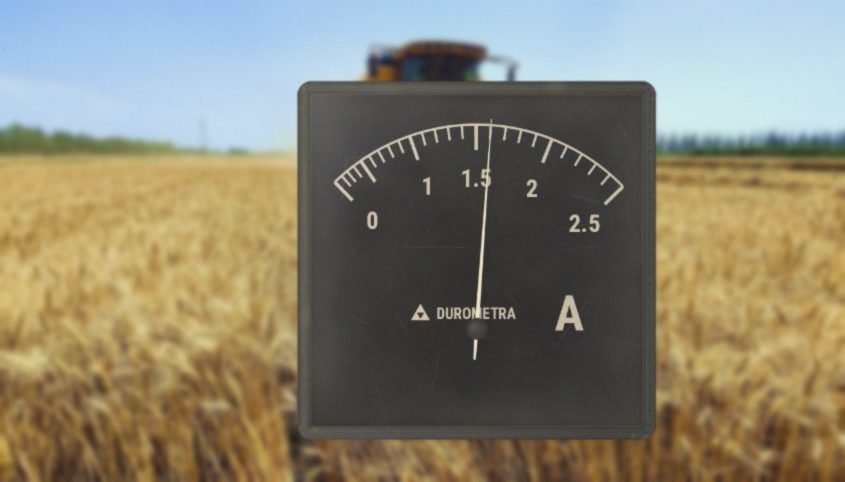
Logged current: 1.6,A
